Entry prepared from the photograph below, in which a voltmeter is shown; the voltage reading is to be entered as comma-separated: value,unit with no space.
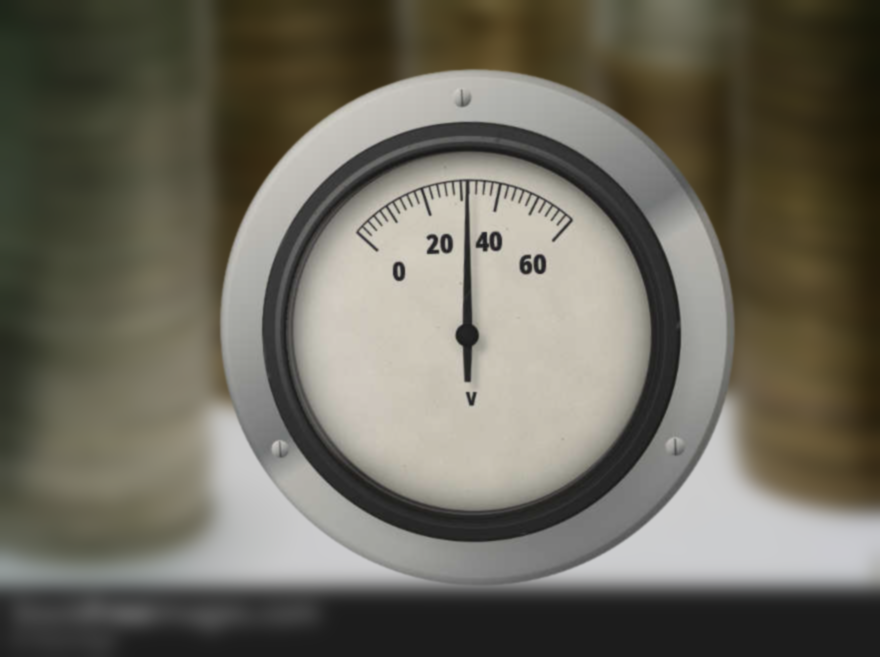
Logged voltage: 32,V
